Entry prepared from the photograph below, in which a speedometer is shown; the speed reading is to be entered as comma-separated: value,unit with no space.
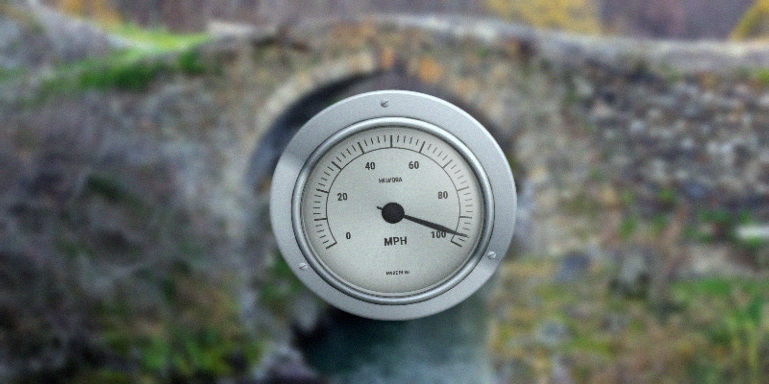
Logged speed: 96,mph
